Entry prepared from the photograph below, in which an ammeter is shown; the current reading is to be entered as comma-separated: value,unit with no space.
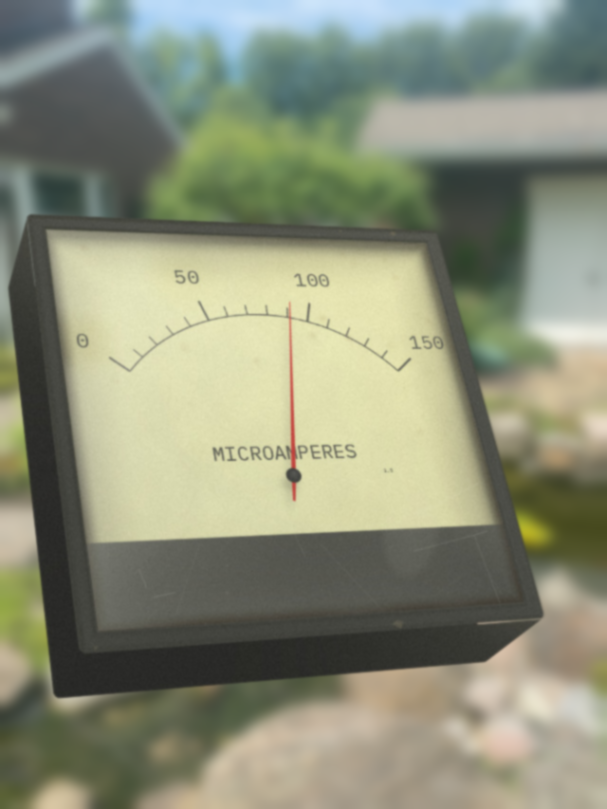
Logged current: 90,µA
